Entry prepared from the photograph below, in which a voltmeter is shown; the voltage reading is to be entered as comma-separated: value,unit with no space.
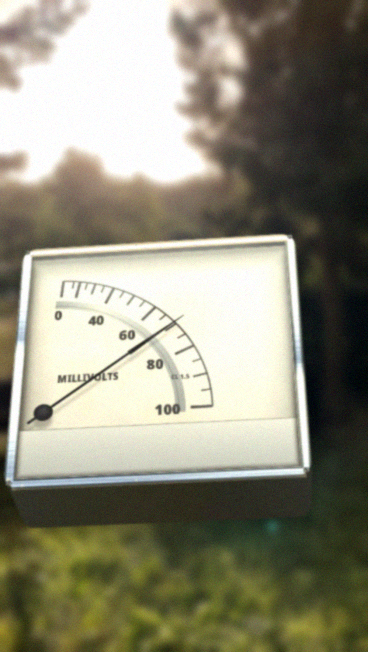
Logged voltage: 70,mV
